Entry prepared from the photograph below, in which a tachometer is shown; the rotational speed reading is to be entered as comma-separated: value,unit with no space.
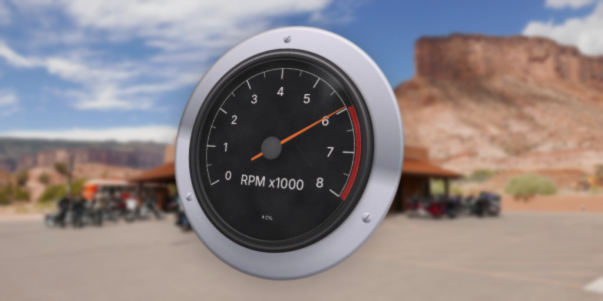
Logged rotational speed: 6000,rpm
